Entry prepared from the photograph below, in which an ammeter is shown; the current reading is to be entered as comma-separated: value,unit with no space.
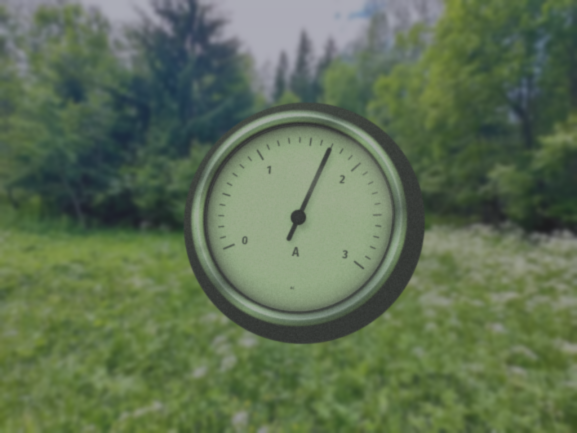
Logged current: 1.7,A
